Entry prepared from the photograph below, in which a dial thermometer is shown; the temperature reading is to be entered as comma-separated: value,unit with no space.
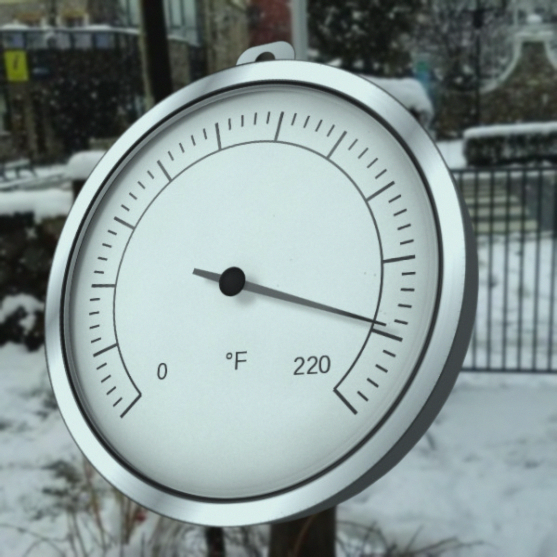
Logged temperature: 198,°F
